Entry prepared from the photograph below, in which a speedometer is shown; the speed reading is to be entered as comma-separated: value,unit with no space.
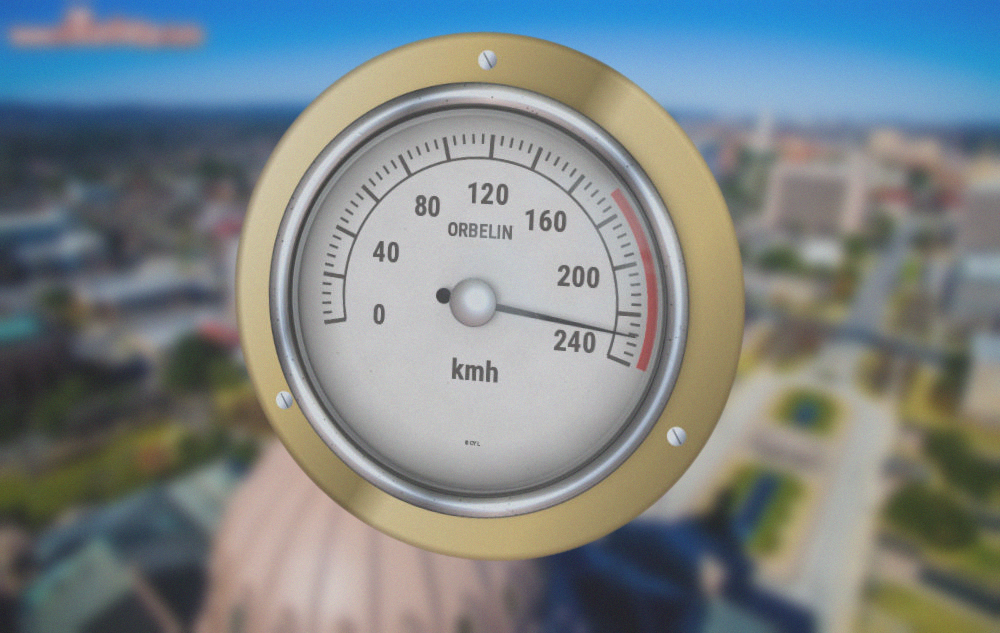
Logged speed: 228,km/h
